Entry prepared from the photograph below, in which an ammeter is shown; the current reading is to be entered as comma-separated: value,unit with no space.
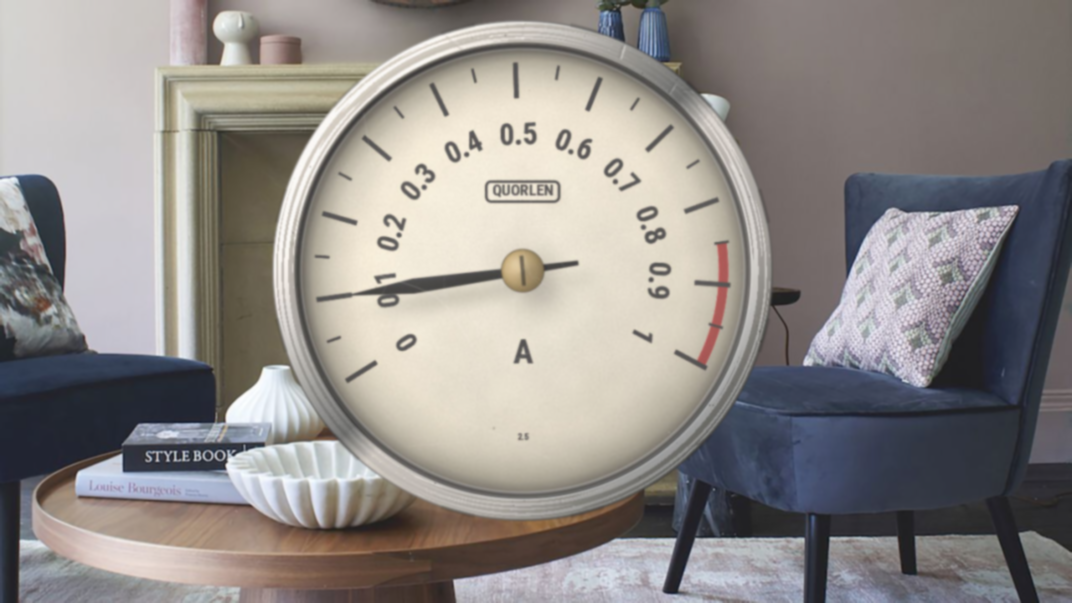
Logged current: 0.1,A
